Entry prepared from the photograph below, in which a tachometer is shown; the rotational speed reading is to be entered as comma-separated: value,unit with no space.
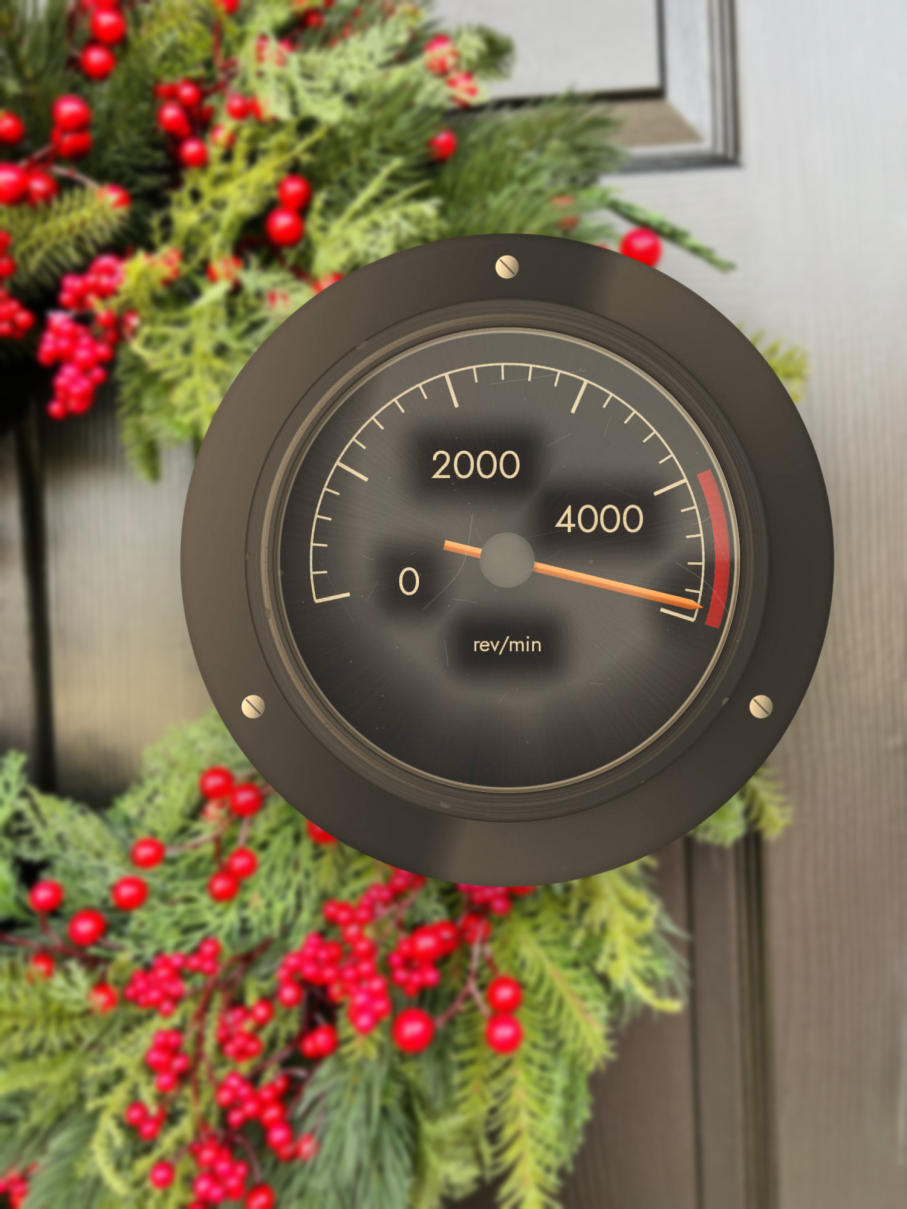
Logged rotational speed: 4900,rpm
